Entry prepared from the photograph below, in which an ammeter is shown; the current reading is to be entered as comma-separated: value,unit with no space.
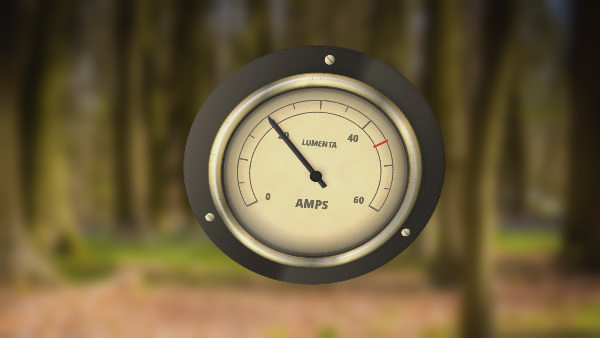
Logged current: 20,A
